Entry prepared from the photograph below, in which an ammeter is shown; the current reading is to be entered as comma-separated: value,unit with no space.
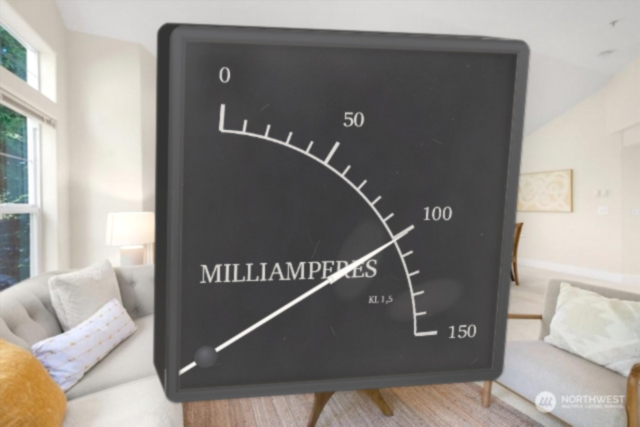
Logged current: 100,mA
